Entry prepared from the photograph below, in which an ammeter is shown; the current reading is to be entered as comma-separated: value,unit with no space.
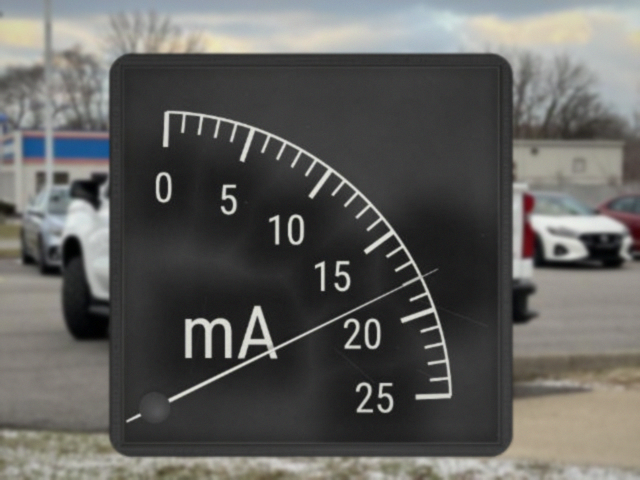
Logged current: 18,mA
